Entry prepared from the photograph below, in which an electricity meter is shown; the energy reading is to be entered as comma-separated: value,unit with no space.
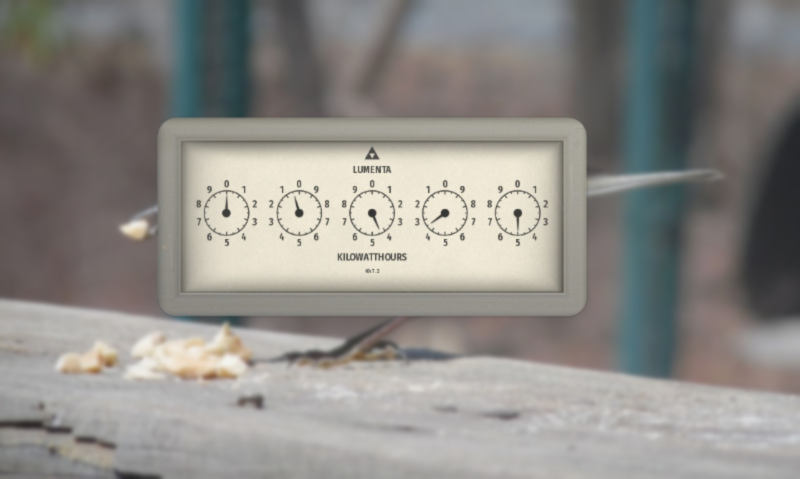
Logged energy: 435,kWh
